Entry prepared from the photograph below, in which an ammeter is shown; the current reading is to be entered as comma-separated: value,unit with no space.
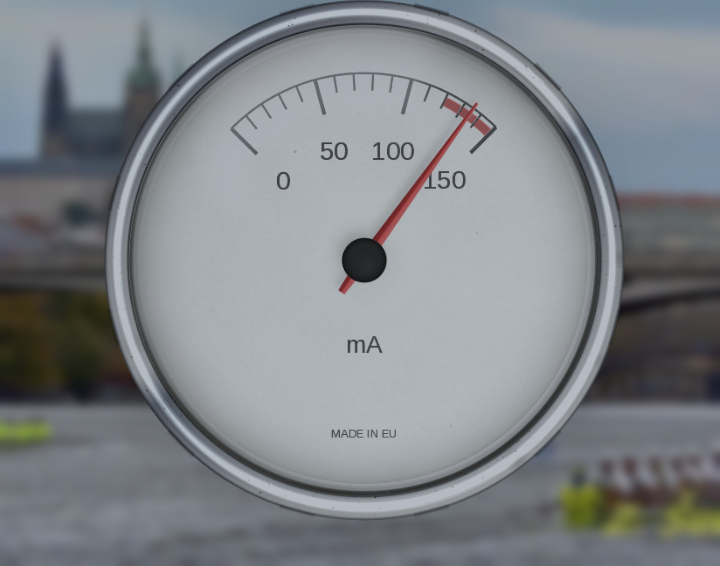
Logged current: 135,mA
